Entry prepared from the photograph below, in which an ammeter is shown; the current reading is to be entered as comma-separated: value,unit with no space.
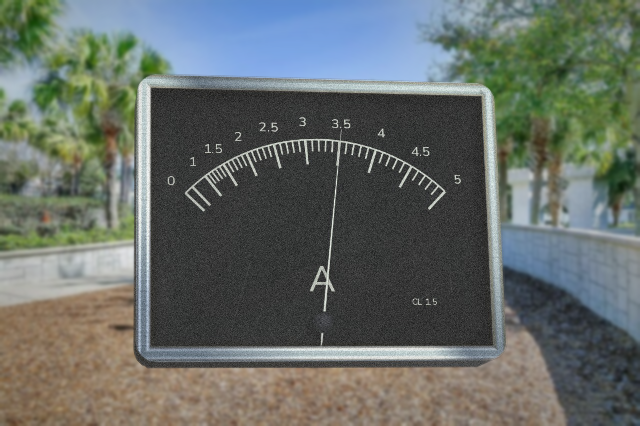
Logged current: 3.5,A
